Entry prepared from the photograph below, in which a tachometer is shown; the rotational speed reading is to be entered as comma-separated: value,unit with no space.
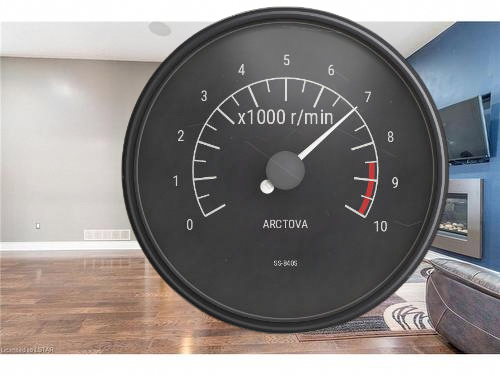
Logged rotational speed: 7000,rpm
